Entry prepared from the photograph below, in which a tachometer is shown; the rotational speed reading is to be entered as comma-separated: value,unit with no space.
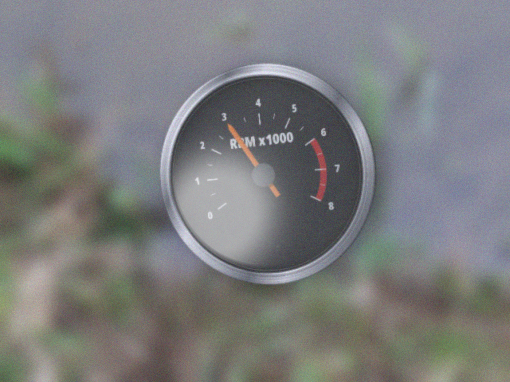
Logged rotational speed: 3000,rpm
